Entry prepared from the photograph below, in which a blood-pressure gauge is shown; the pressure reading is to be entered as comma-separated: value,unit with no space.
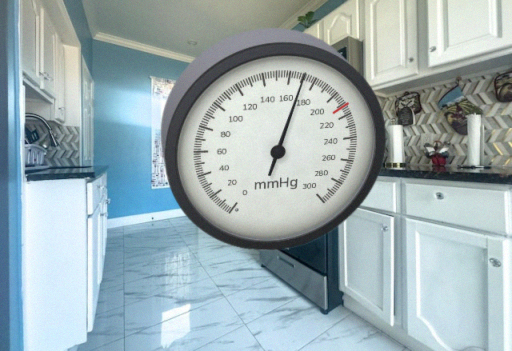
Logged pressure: 170,mmHg
